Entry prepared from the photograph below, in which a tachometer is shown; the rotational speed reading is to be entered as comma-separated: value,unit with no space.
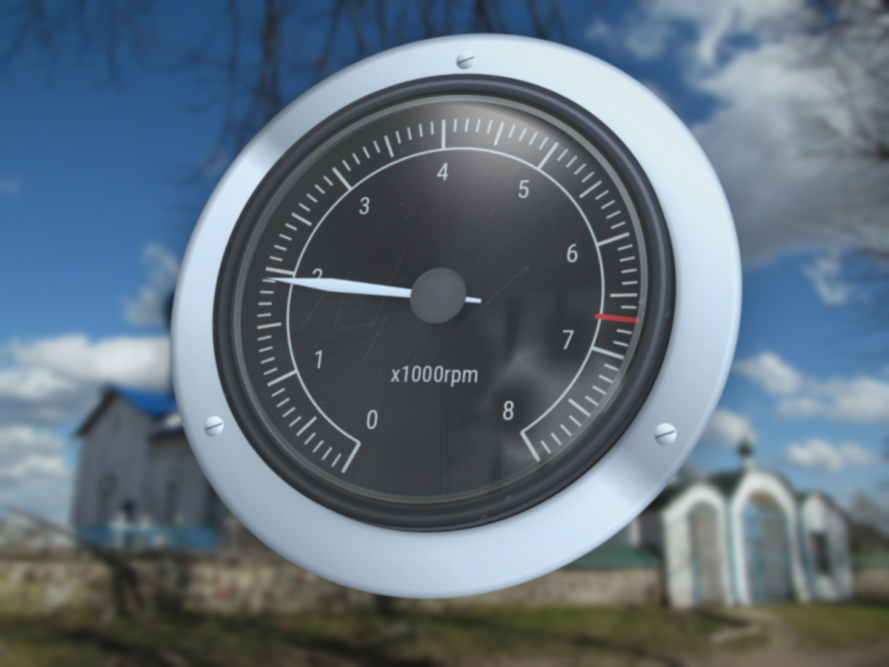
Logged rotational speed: 1900,rpm
